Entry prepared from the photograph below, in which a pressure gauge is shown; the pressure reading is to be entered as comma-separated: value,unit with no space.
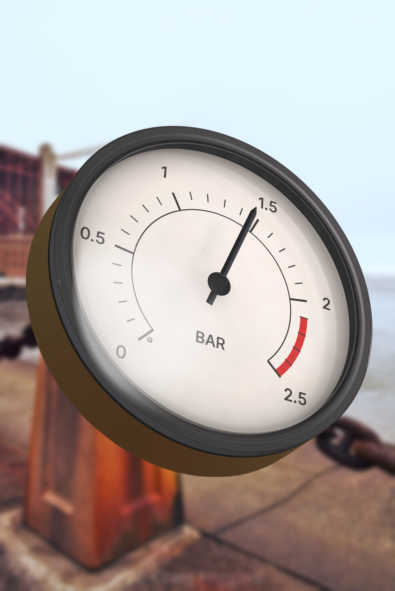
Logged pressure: 1.45,bar
